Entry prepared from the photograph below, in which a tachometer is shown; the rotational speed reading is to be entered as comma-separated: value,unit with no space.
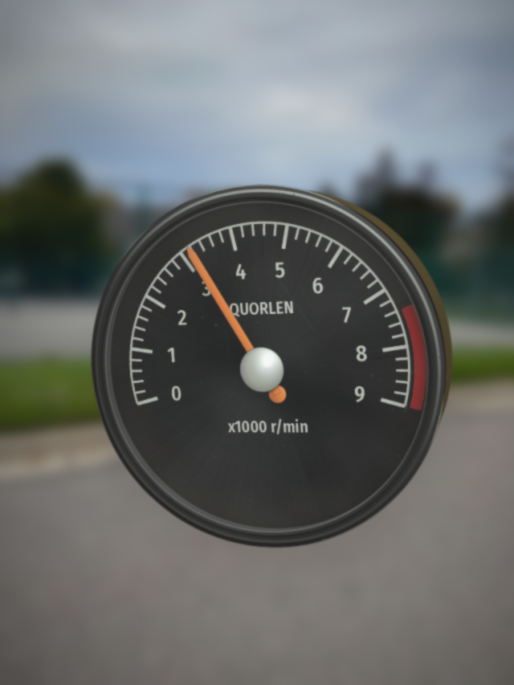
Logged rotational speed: 3200,rpm
